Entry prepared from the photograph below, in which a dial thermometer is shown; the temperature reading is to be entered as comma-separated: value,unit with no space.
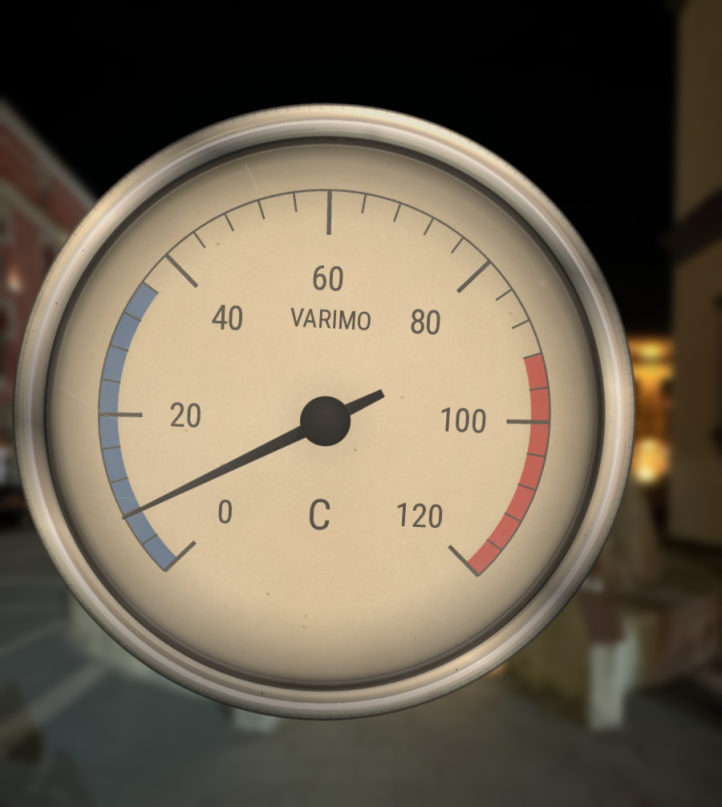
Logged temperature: 8,°C
